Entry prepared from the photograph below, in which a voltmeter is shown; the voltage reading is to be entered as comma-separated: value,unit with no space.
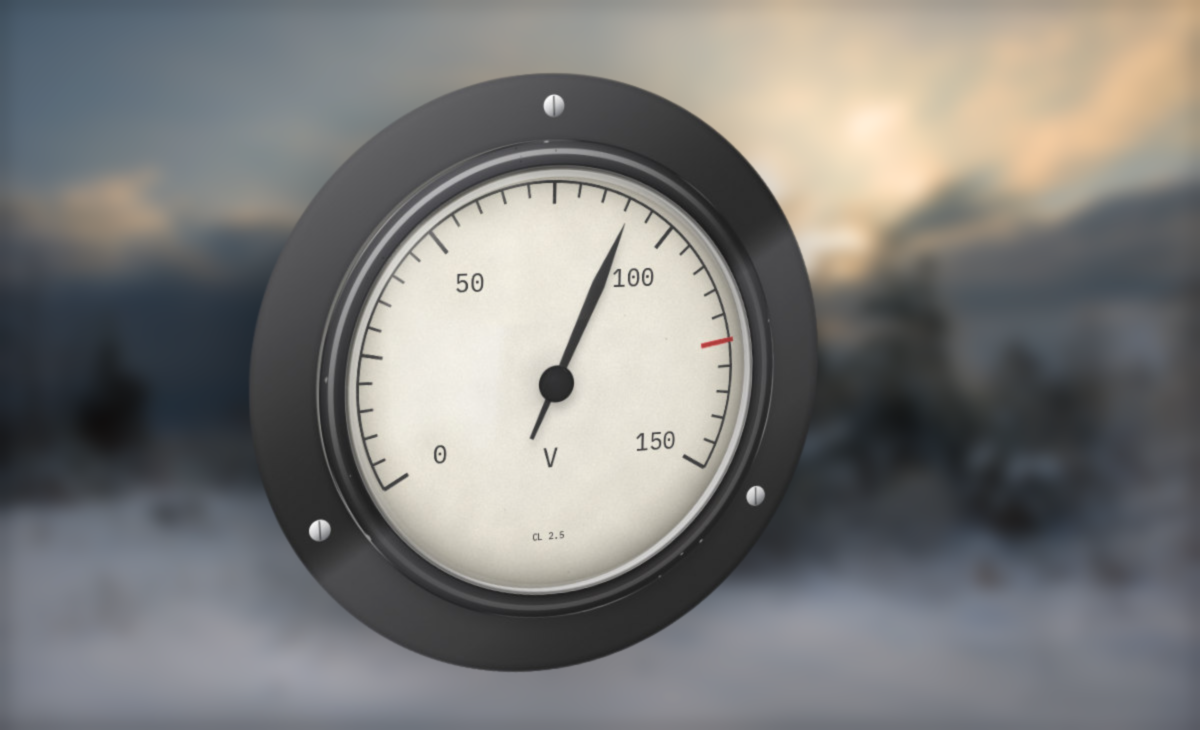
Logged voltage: 90,V
